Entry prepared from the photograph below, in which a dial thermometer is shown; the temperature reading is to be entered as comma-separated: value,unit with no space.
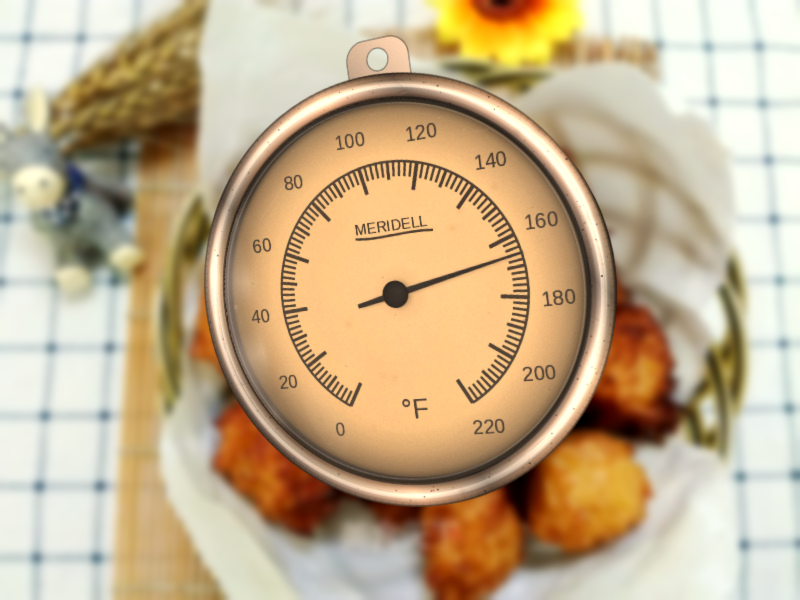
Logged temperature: 166,°F
